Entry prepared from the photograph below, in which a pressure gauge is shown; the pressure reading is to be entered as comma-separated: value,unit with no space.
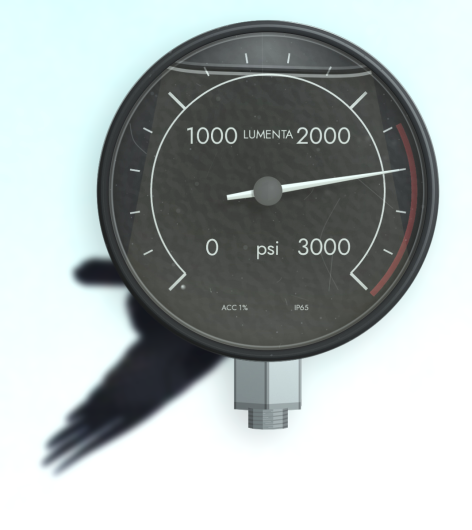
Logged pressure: 2400,psi
